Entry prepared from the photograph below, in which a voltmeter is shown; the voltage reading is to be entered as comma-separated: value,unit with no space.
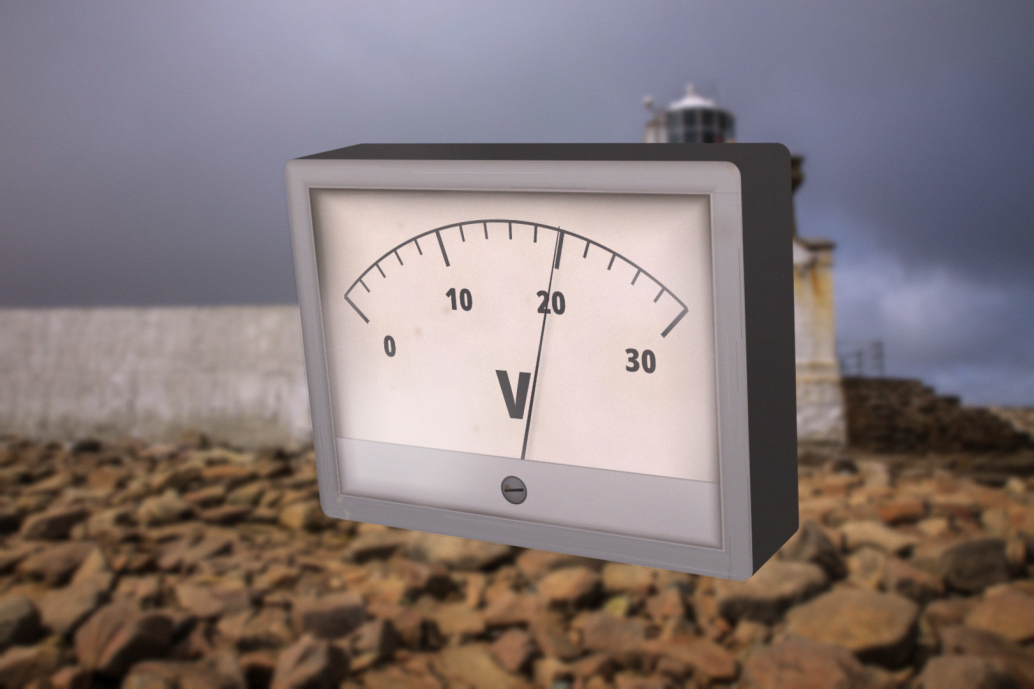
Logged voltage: 20,V
